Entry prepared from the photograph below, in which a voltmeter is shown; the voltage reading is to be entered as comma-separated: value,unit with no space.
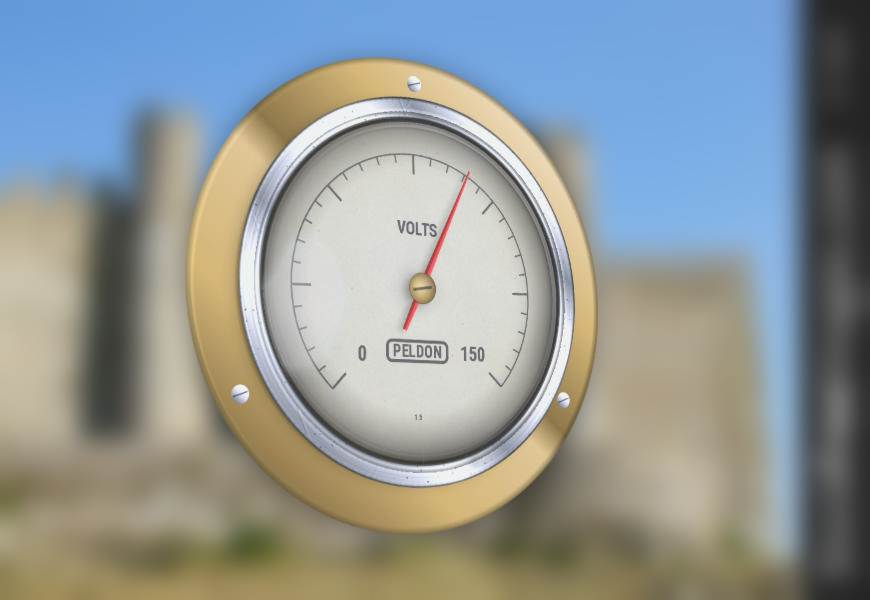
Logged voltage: 90,V
